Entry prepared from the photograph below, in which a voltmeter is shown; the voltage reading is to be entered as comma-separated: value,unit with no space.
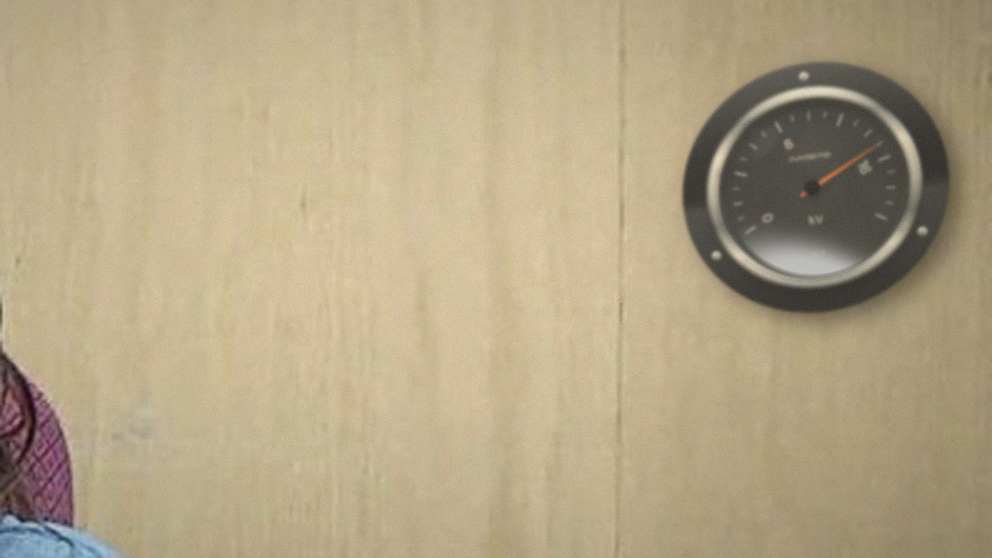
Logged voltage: 15,kV
